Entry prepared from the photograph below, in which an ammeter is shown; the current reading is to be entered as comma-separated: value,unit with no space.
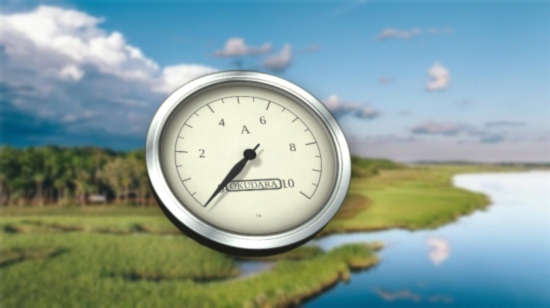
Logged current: 0,A
